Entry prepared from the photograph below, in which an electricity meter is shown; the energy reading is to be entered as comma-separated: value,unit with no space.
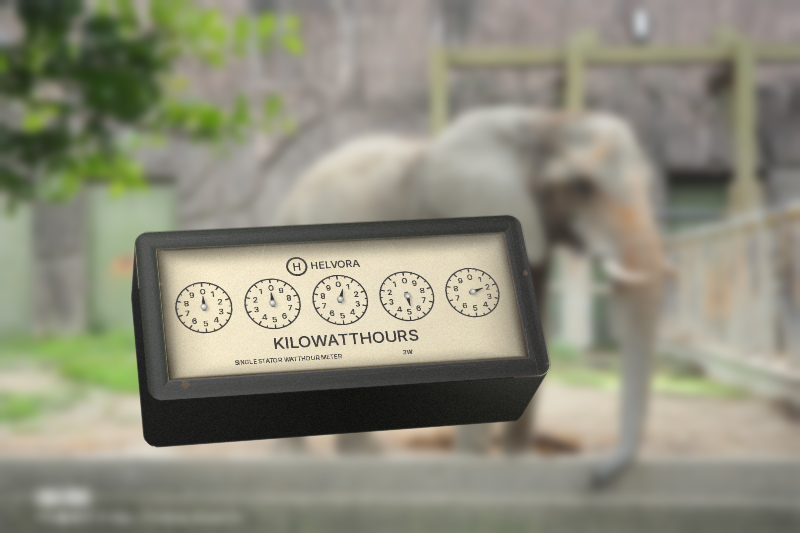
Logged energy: 52,kWh
